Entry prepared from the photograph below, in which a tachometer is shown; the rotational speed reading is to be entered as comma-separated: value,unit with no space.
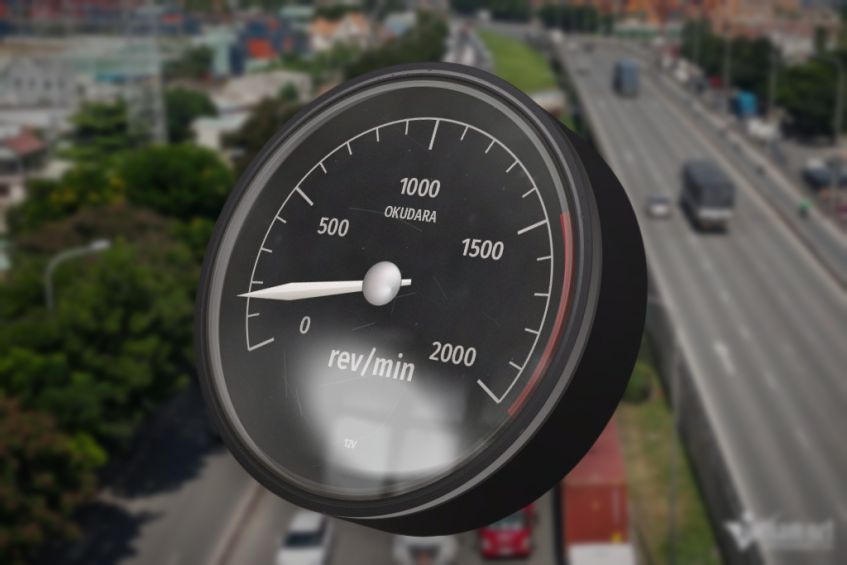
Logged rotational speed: 150,rpm
